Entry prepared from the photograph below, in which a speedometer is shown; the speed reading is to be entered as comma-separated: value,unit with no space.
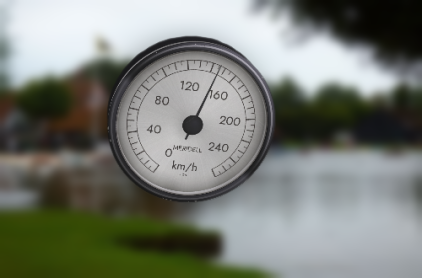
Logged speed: 145,km/h
